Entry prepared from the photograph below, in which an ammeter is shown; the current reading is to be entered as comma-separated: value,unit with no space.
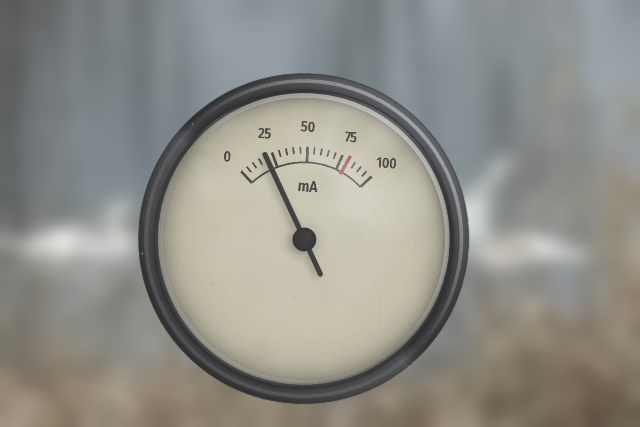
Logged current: 20,mA
